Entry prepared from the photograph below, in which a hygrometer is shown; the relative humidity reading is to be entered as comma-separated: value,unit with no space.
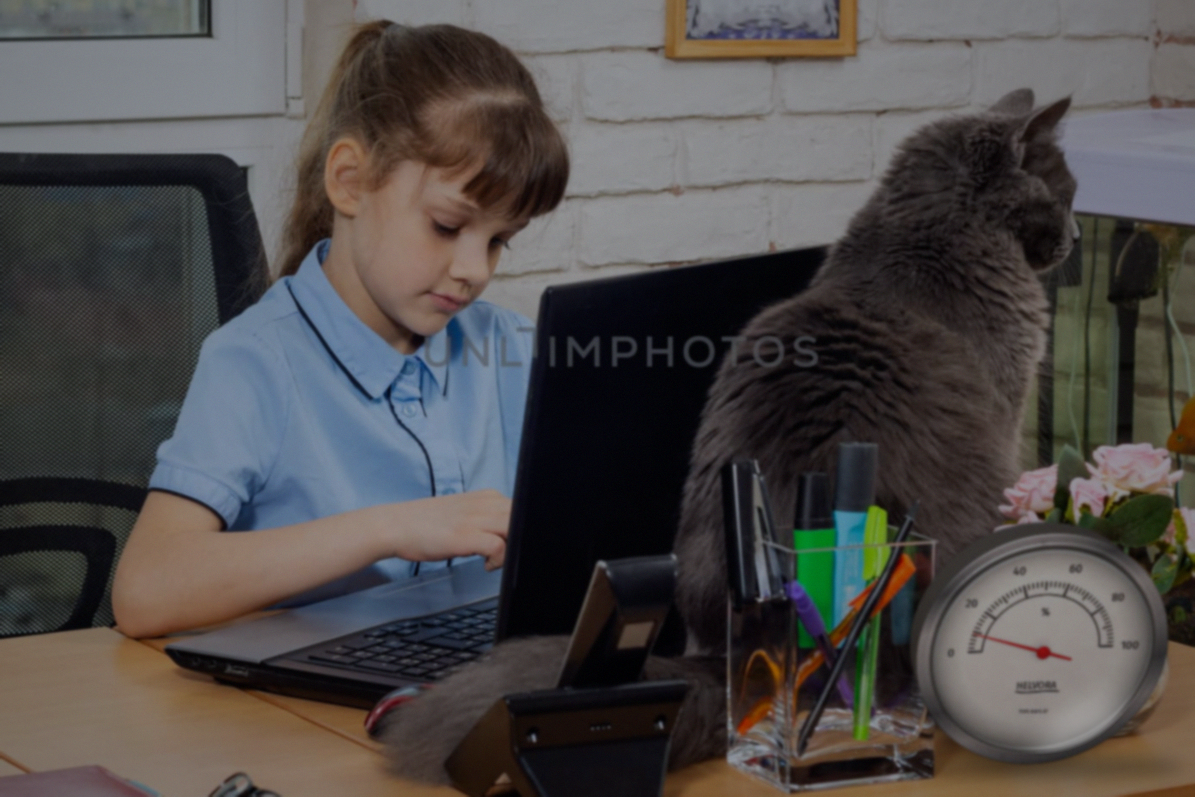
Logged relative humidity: 10,%
